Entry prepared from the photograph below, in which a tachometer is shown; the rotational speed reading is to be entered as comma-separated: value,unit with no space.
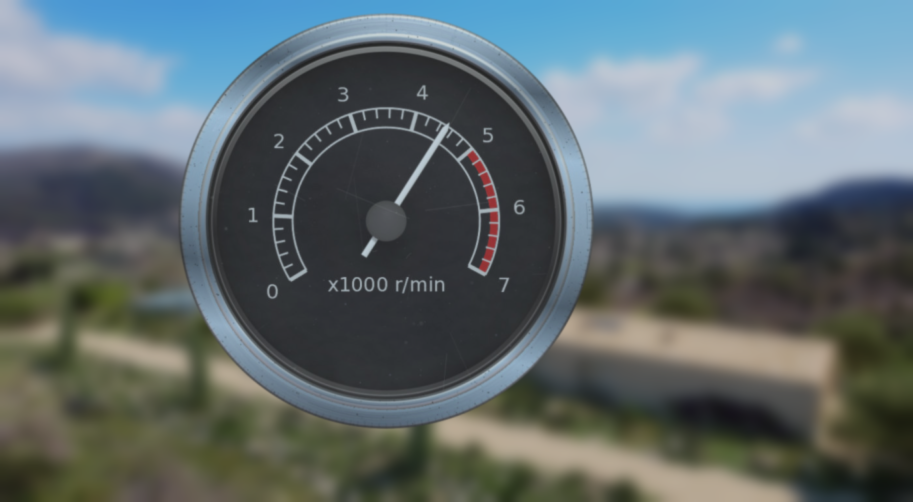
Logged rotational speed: 4500,rpm
